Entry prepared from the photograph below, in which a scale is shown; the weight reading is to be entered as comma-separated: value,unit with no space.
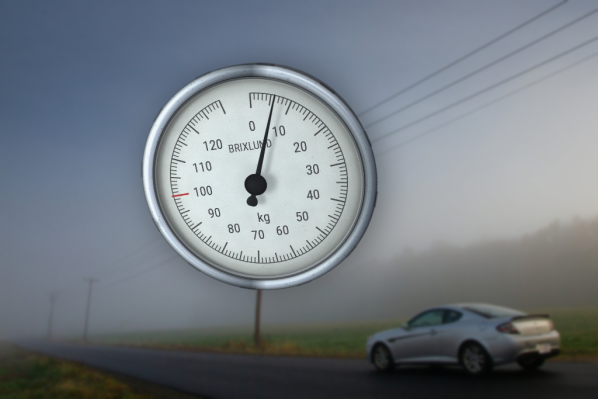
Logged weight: 6,kg
